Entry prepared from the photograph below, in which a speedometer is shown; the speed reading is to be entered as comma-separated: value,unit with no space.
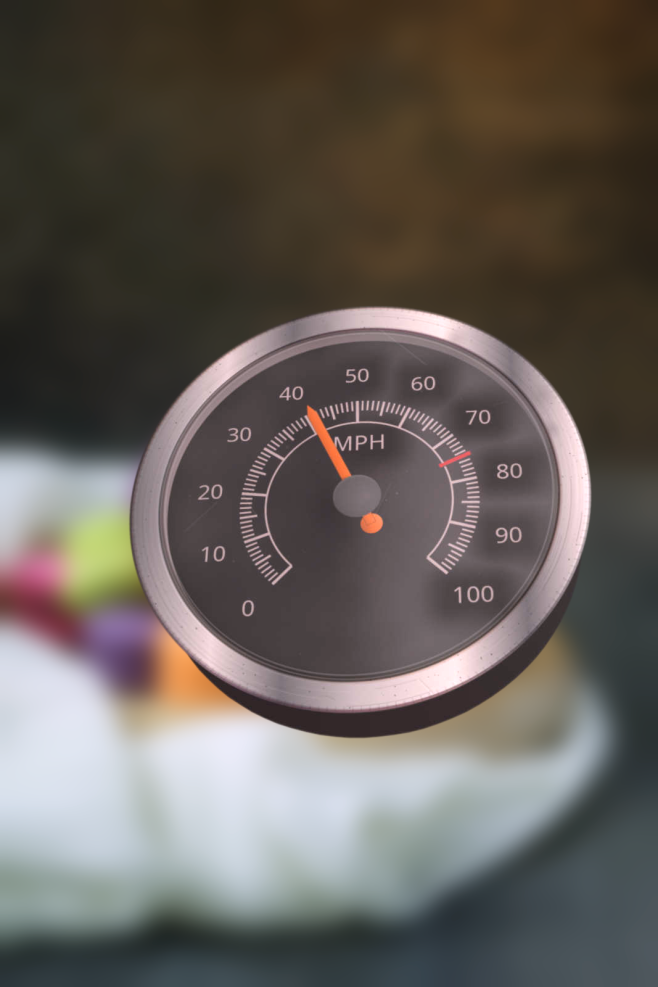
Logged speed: 41,mph
